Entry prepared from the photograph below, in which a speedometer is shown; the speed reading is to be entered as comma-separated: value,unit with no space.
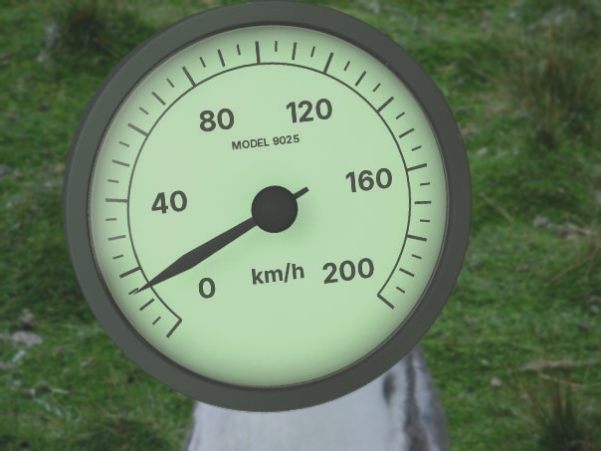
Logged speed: 15,km/h
